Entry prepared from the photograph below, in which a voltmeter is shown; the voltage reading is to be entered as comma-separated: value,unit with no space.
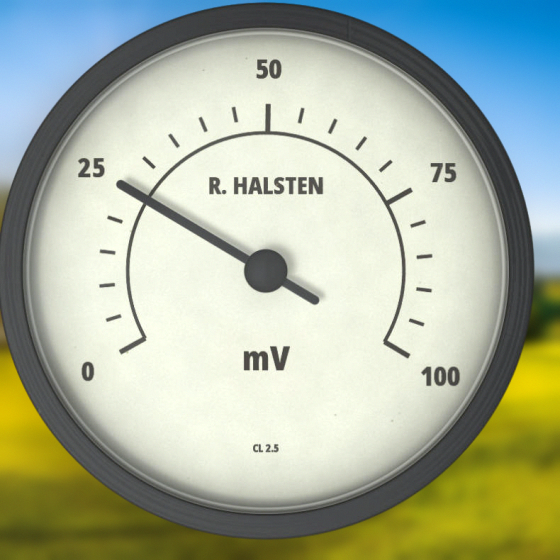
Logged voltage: 25,mV
